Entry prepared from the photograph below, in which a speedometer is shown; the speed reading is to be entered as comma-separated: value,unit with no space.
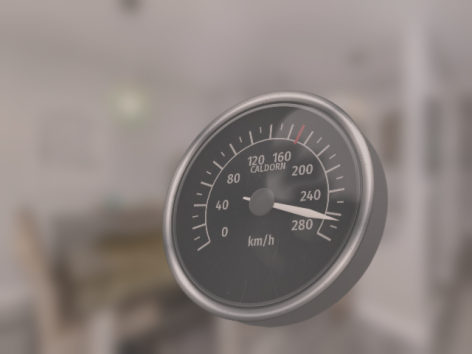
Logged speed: 265,km/h
